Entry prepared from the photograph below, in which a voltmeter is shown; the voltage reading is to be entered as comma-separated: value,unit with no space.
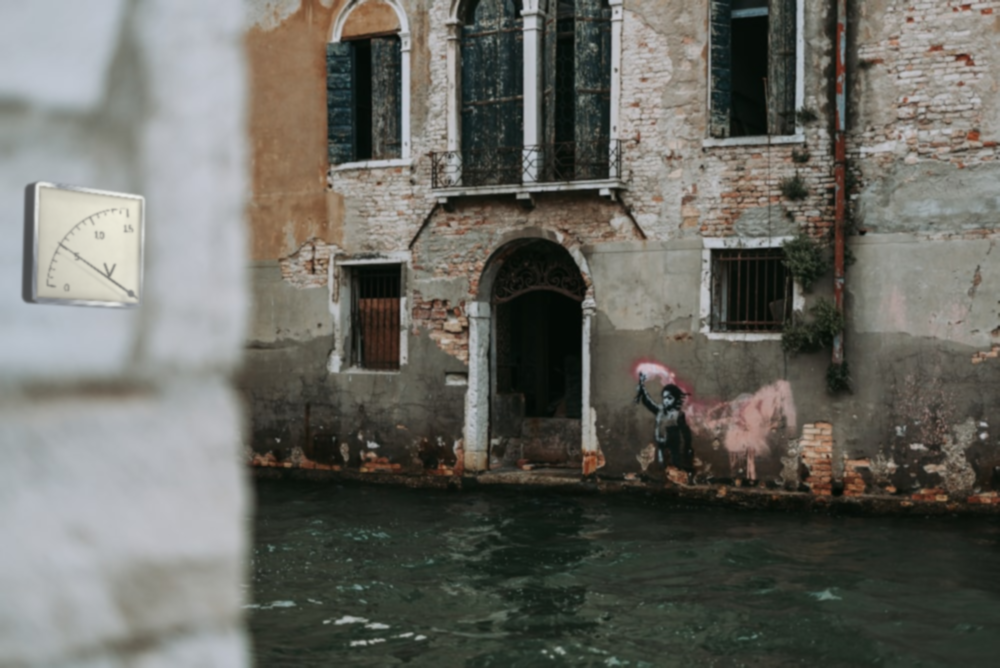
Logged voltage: 5,V
